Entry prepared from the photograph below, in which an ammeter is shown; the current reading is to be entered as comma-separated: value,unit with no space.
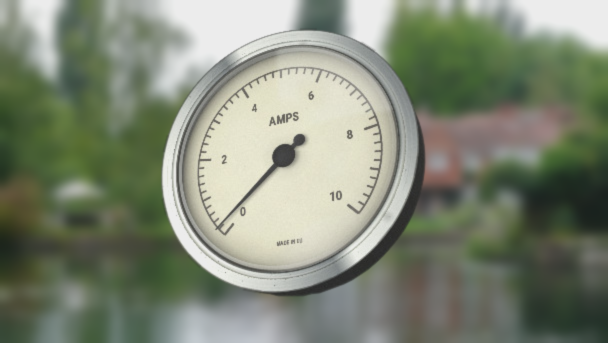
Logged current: 0.2,A
